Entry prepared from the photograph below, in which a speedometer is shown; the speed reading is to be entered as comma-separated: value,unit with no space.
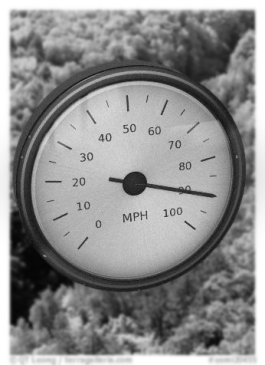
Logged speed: 90,mph
